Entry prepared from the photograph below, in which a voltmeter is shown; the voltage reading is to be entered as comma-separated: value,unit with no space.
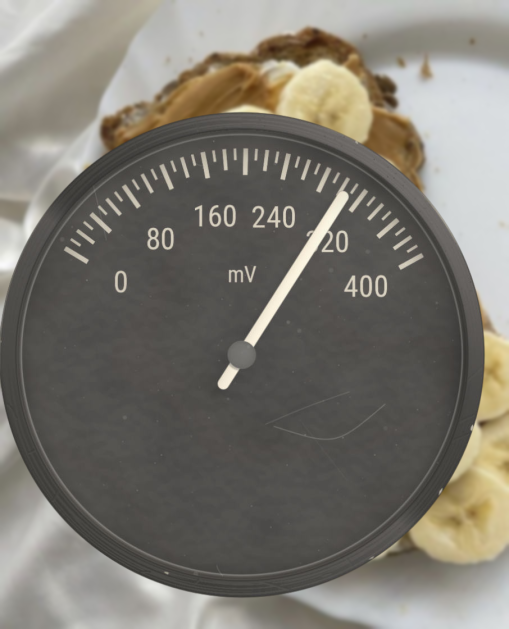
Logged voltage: 305,mV
